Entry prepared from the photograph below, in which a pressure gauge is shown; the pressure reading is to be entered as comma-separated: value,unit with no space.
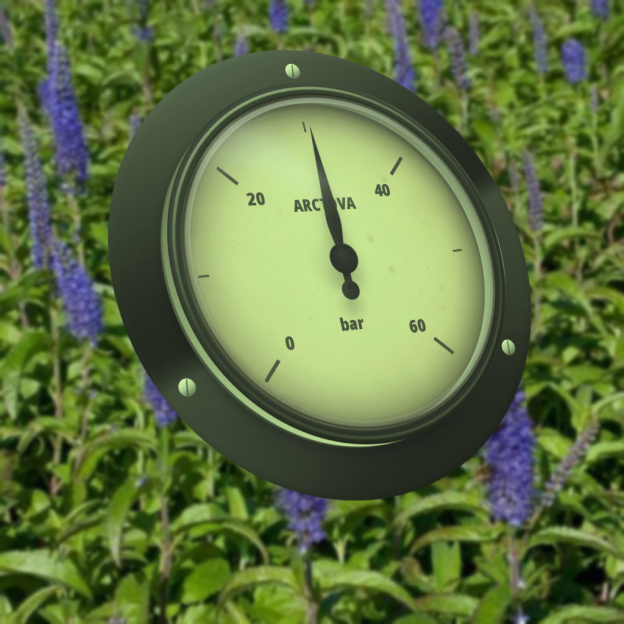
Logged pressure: 30,bar
